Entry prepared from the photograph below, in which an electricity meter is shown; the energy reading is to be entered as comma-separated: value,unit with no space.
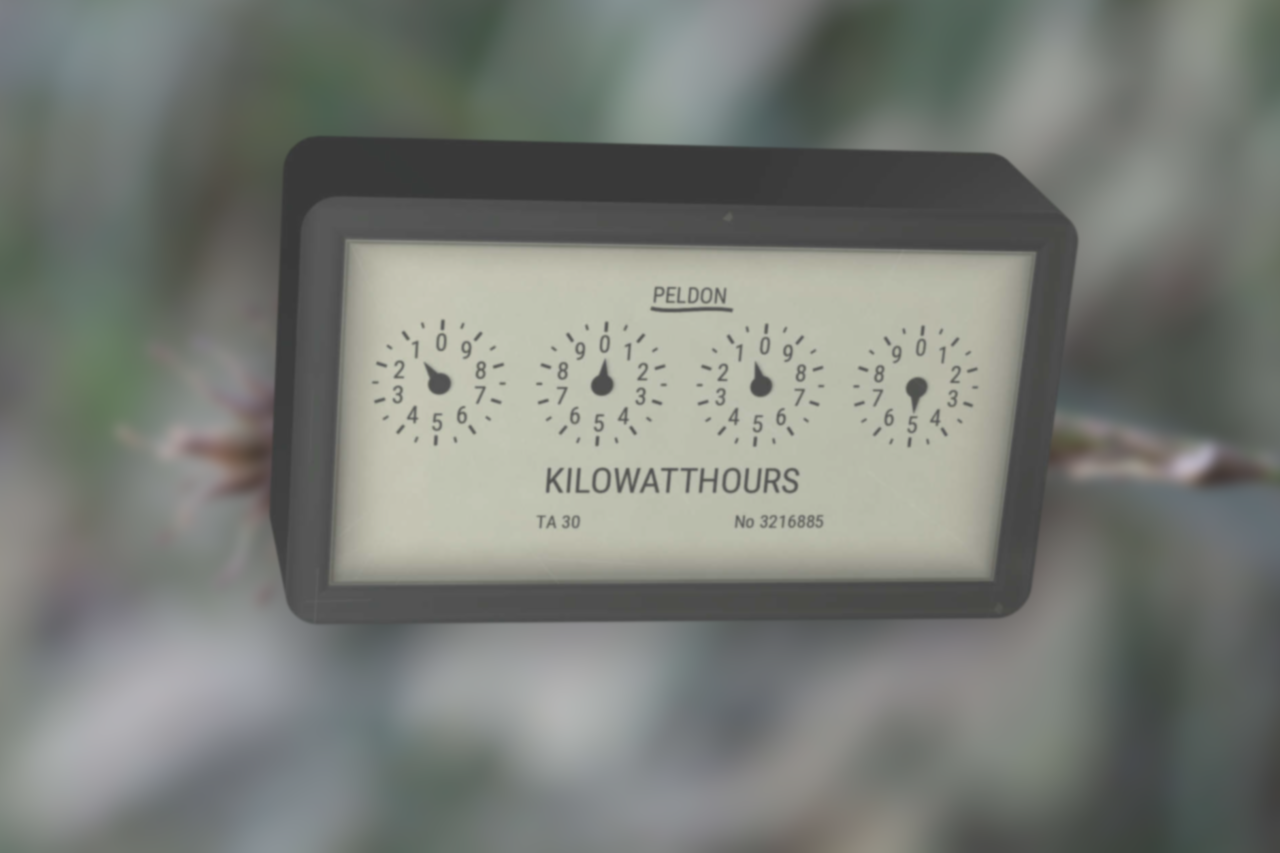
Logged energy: 1005,kWh
